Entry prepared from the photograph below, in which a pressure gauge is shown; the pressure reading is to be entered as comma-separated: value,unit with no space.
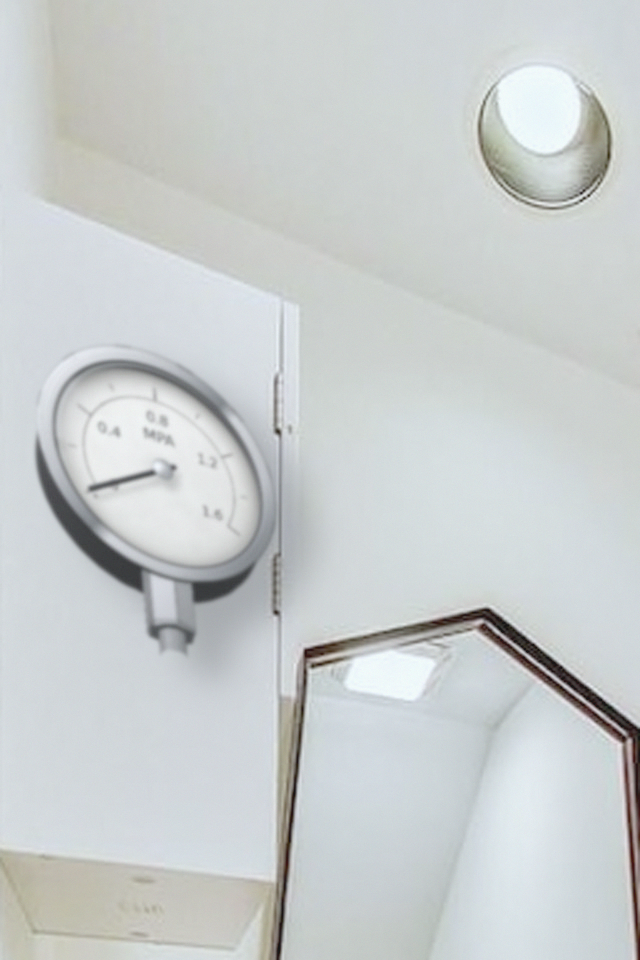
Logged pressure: 0,MPa
